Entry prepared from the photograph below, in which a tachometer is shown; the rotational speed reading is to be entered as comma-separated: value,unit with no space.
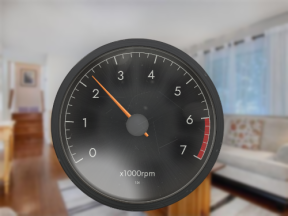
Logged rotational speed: 2300,rpm
